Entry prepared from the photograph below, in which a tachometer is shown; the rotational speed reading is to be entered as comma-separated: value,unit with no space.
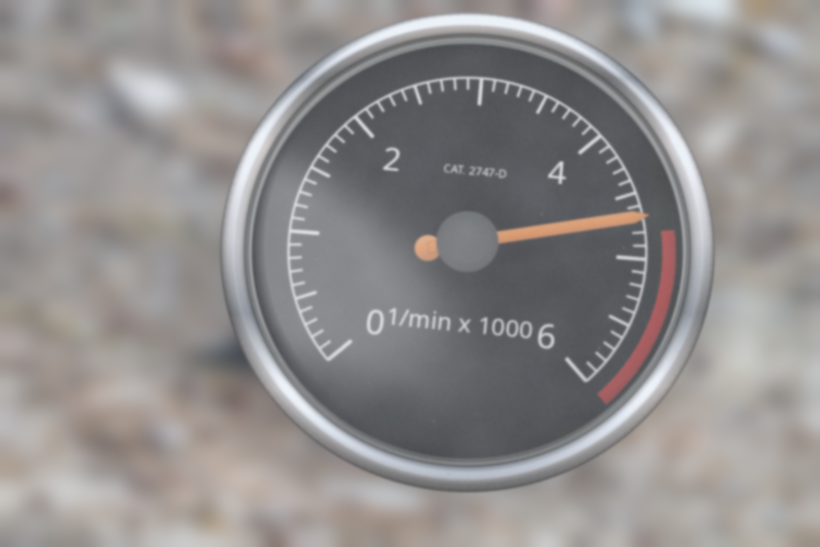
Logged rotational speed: 4700,rpm
